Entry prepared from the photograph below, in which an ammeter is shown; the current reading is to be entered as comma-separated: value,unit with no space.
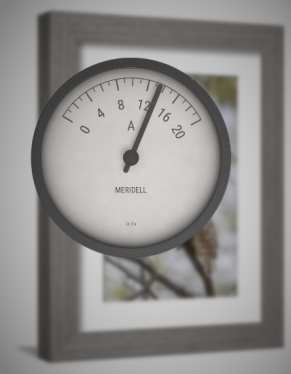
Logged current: 13.5,A
